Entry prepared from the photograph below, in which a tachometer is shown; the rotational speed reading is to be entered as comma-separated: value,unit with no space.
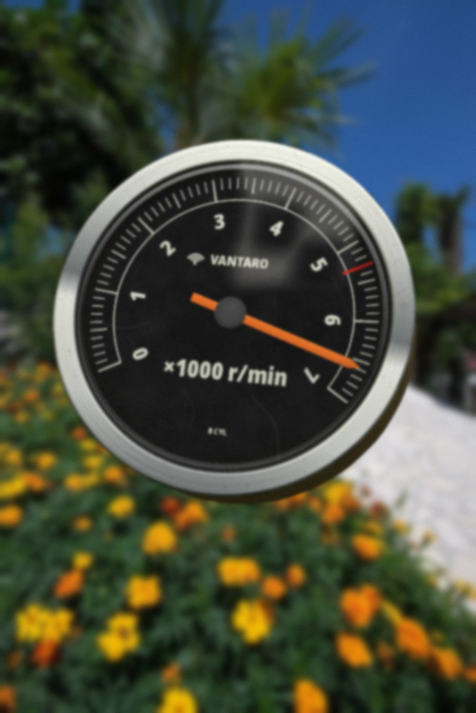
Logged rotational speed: 6600,rpm
